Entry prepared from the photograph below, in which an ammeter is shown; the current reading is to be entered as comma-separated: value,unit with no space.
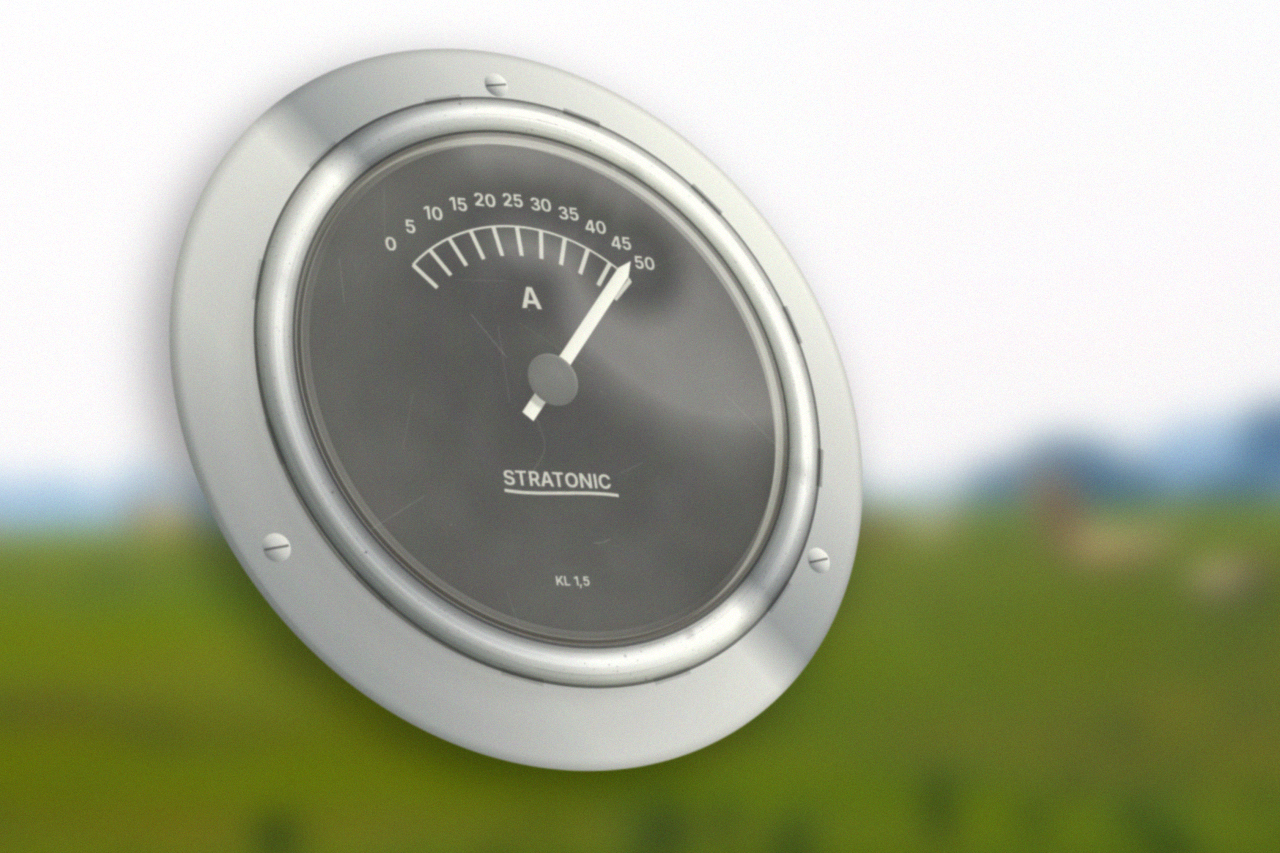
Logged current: 47.5,A
